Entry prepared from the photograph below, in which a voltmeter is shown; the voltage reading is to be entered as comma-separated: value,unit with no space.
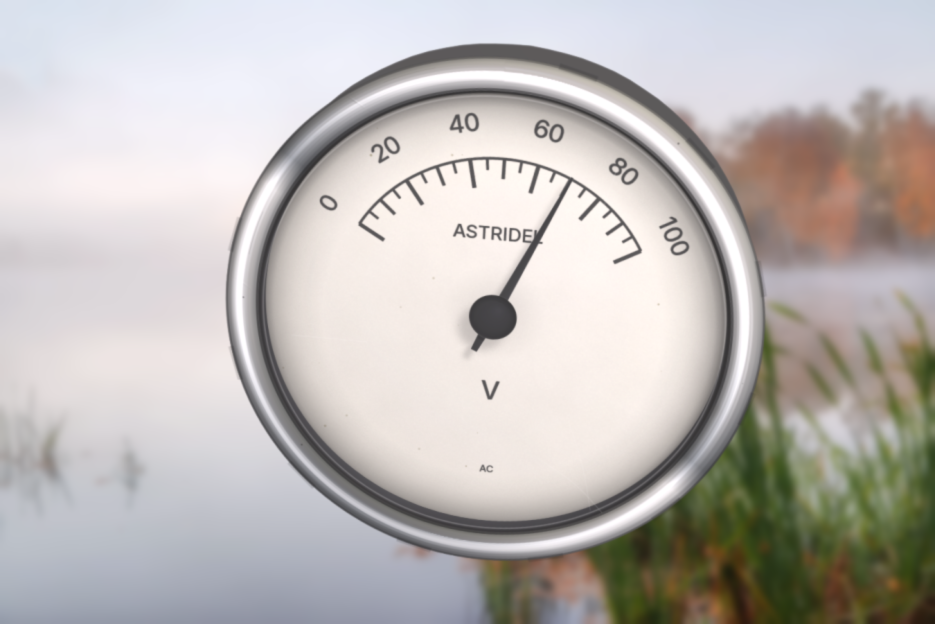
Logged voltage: 70,V
